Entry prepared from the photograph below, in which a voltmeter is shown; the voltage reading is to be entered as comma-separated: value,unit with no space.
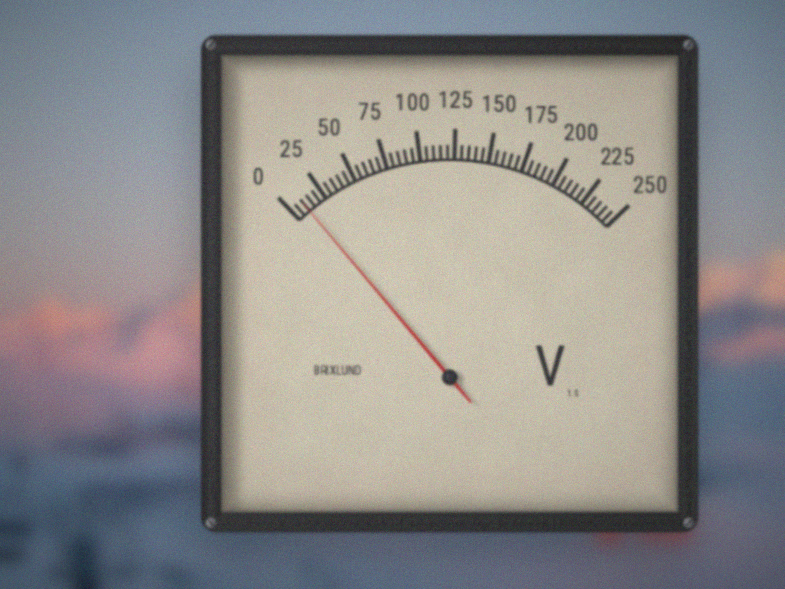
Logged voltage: 10,V
